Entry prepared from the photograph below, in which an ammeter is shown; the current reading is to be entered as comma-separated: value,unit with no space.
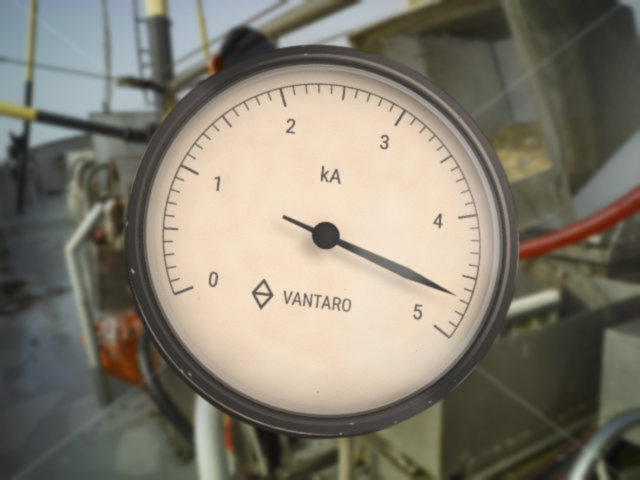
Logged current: 4.7,kA
